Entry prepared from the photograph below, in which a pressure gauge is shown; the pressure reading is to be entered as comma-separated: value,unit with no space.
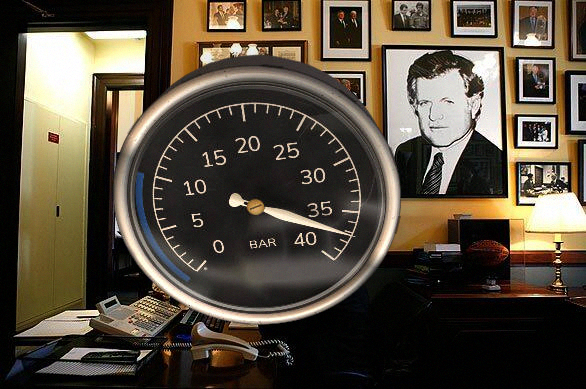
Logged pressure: 37,bar
